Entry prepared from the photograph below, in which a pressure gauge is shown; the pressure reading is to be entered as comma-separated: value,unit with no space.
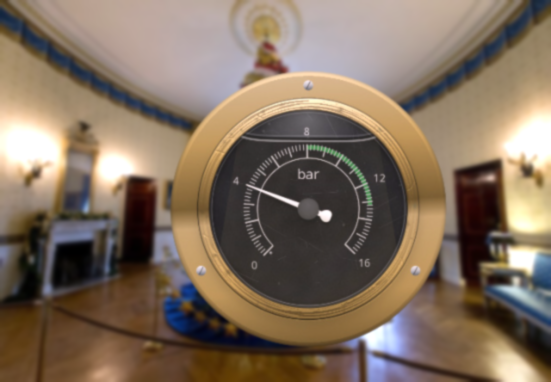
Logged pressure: 4,bar
